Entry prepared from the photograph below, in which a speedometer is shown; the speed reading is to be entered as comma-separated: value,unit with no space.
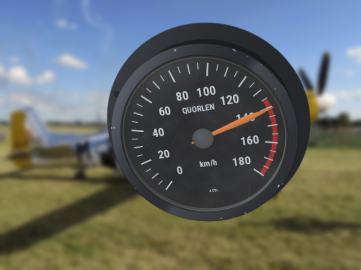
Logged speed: 140,km/h
